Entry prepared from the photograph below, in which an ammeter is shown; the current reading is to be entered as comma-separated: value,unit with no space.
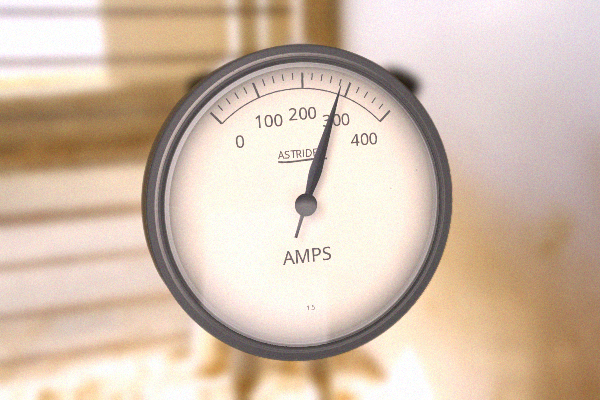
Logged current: 280,A
